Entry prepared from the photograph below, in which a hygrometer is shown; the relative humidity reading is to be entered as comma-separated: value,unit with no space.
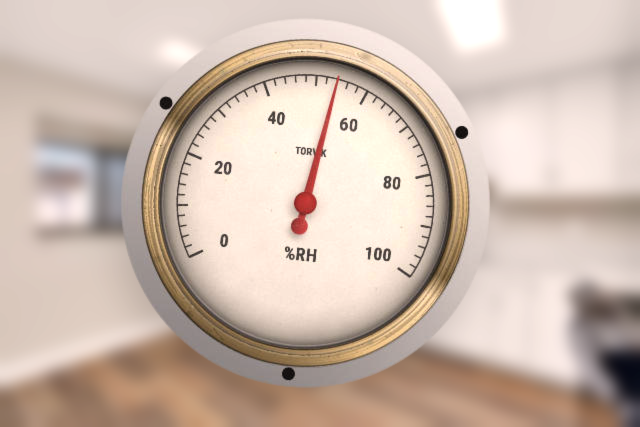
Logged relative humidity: 54,%
